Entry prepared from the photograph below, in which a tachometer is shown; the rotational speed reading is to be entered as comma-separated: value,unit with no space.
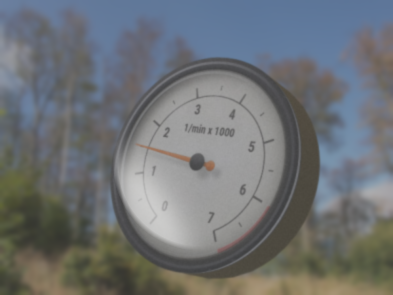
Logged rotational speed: 1500,rpm
